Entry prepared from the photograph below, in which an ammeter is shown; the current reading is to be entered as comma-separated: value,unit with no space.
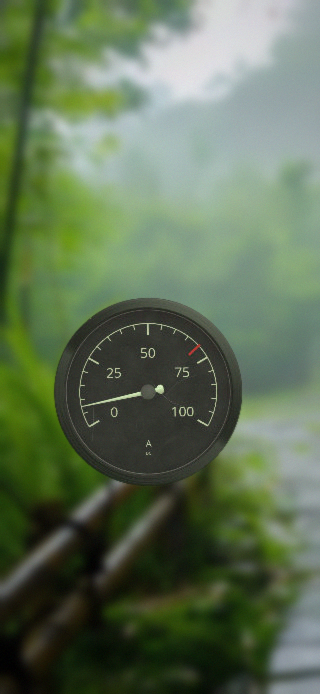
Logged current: 7.5,A
